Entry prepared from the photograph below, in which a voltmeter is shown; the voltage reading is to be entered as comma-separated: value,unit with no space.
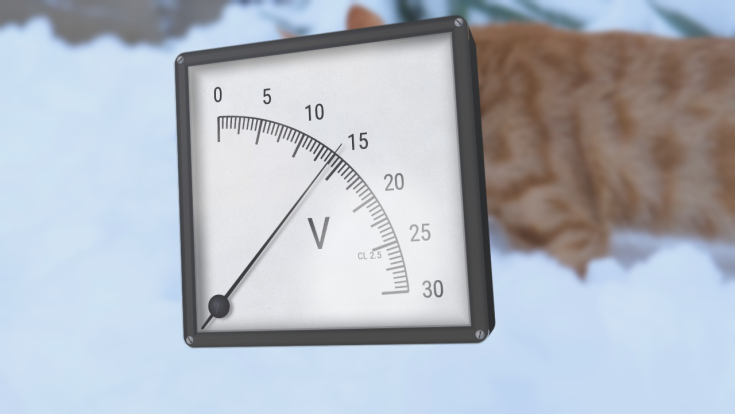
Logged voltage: 14,V
